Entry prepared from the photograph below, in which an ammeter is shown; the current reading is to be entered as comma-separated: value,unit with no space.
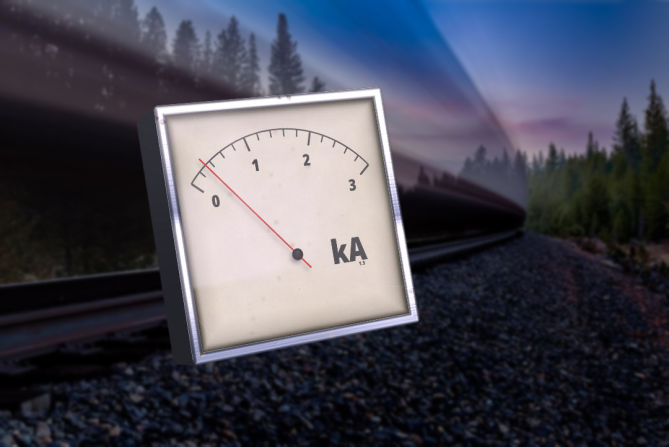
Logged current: 0.3,kA
